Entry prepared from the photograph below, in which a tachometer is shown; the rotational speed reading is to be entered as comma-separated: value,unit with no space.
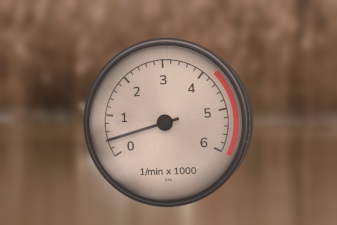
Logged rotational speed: 400,rpm
